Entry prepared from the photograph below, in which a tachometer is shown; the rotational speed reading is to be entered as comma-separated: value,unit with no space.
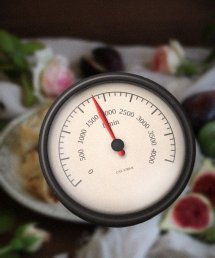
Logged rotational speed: 1800,rpm
